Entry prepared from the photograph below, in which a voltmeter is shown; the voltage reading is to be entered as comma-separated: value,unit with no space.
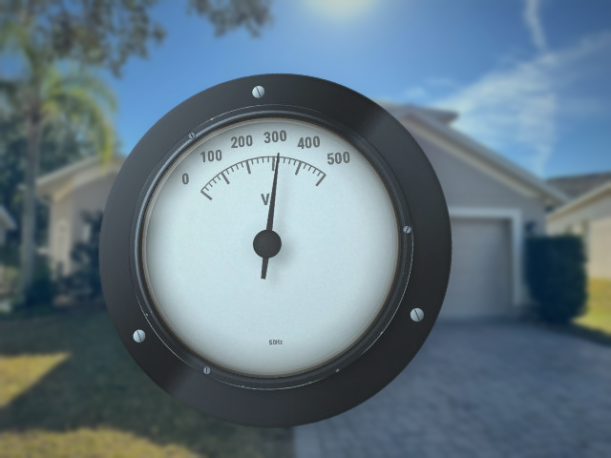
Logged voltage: 320,V
